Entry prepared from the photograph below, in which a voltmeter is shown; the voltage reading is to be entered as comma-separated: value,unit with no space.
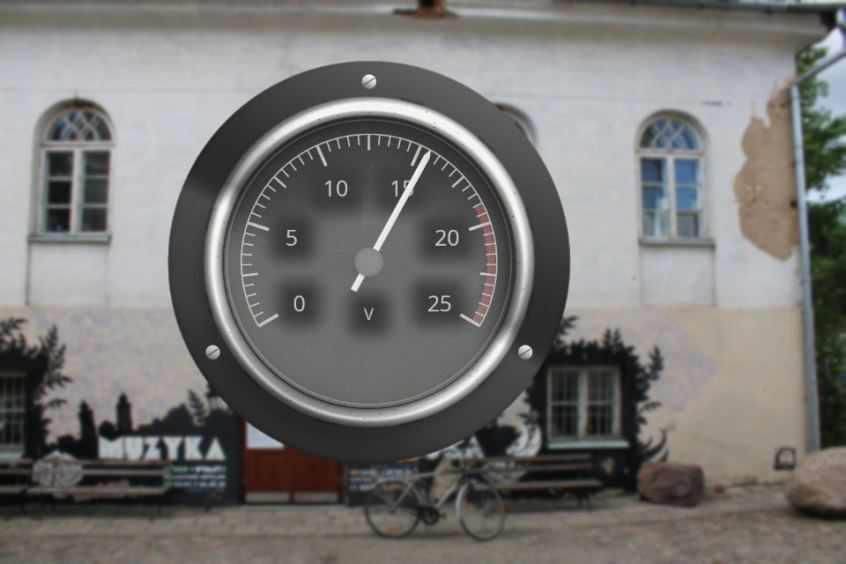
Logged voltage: 15.5,V
